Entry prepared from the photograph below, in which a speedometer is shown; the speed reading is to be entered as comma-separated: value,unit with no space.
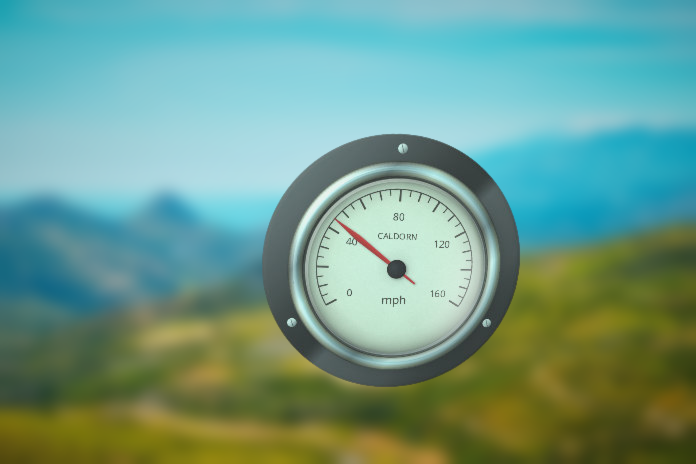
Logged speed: 45,mph
